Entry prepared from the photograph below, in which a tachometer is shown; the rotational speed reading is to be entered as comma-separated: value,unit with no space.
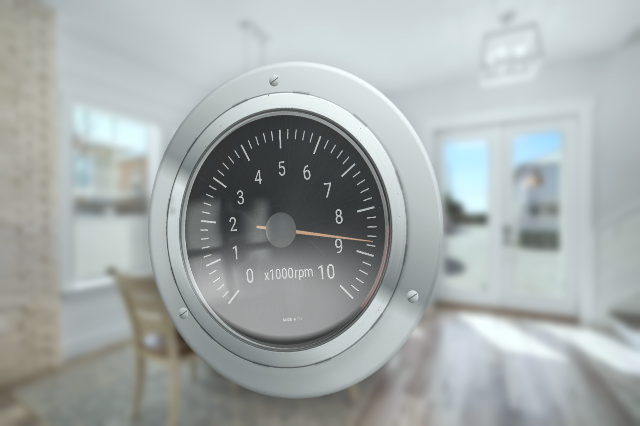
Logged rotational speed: 8700,rpm
